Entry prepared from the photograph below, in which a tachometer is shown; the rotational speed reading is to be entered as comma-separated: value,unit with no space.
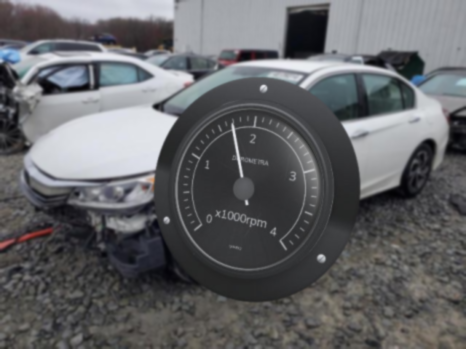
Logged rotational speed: 1700,rpm
